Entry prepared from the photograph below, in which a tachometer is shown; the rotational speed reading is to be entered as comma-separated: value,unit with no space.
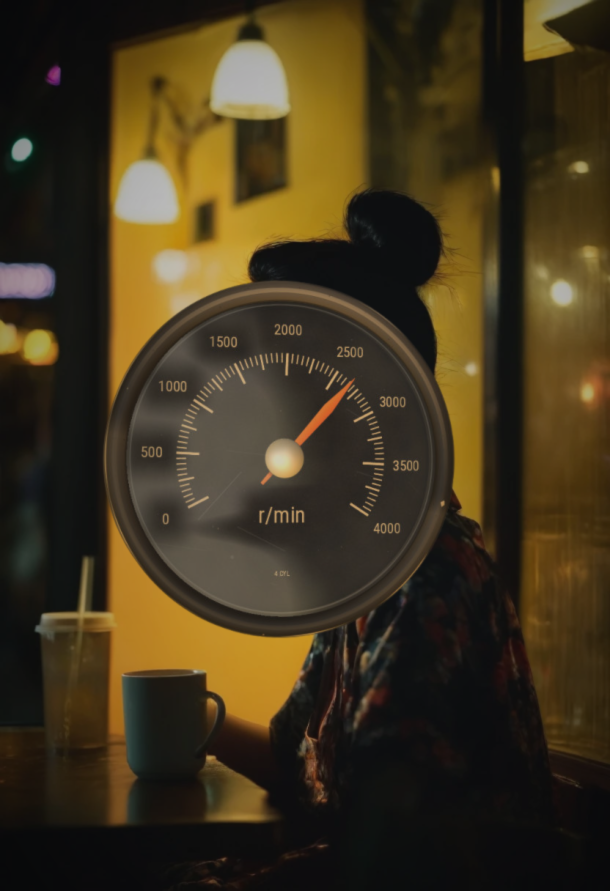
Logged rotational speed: 2650,rpm
